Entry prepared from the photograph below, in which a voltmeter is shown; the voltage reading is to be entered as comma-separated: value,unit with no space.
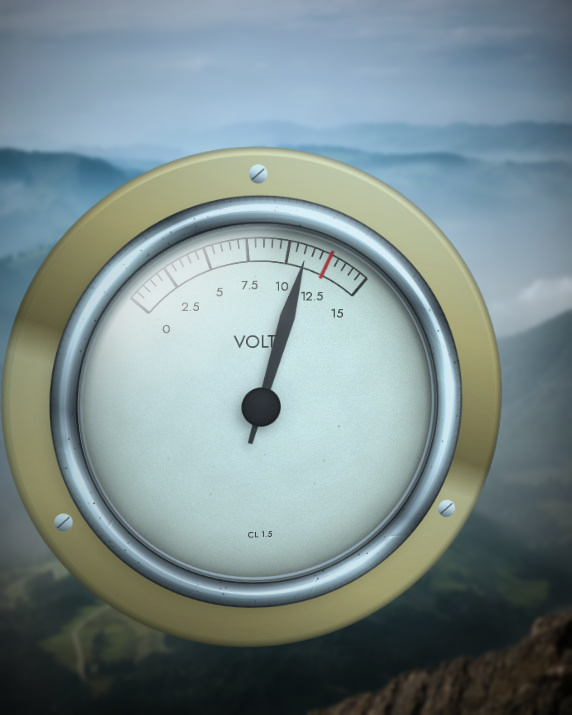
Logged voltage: 11,V
